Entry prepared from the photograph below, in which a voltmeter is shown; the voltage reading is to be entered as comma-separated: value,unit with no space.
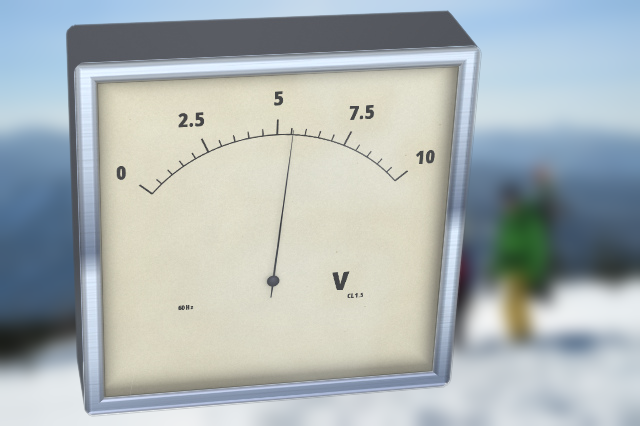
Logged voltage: 5.5,V
